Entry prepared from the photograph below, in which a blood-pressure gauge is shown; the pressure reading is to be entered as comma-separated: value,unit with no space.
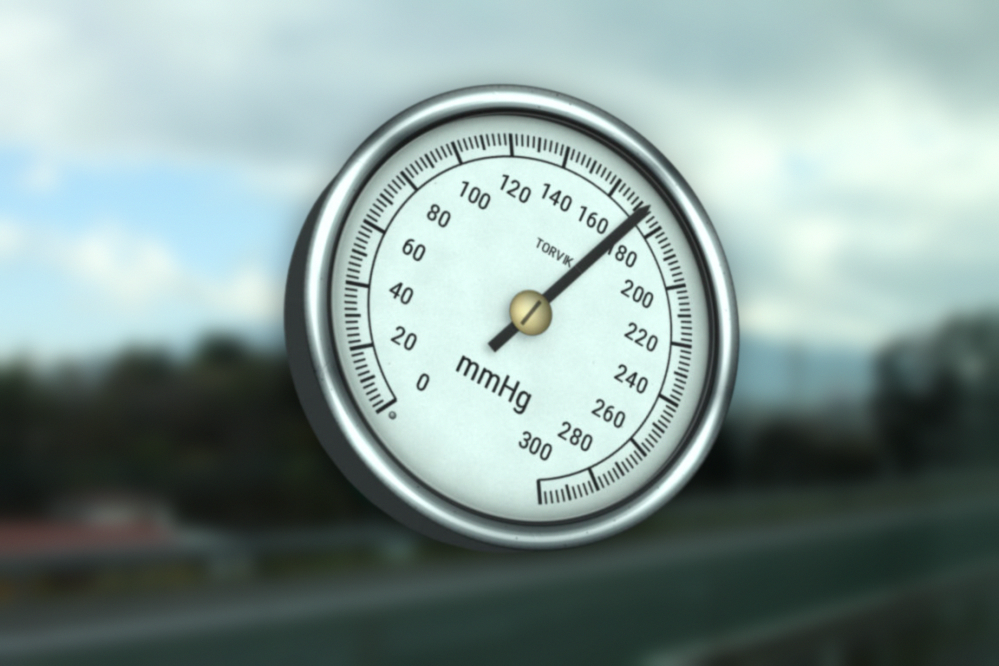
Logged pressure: 172,mmHg
